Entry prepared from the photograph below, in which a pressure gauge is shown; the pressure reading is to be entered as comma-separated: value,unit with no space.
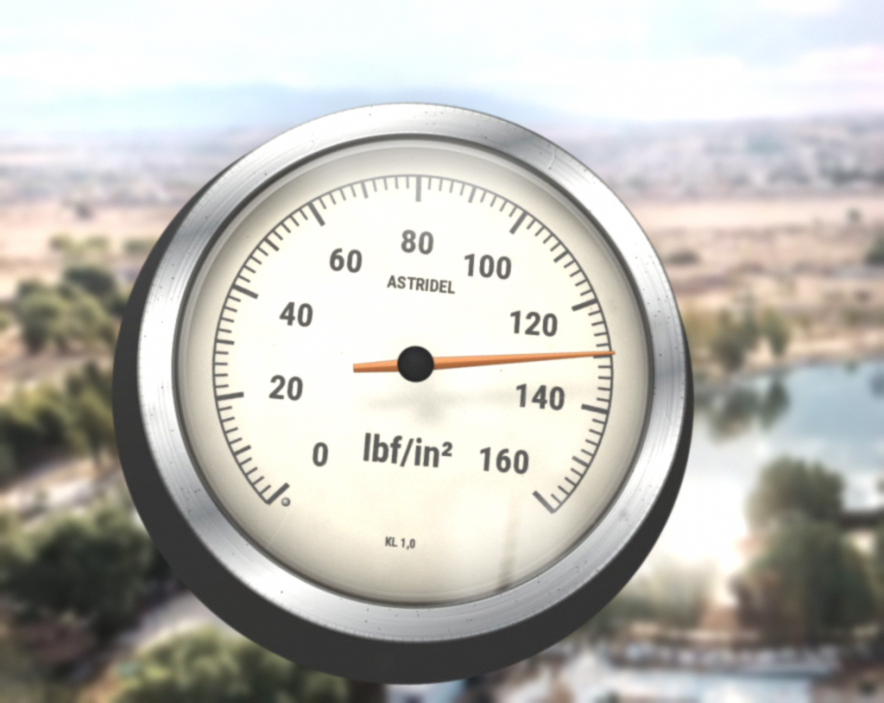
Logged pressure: 130,psi
